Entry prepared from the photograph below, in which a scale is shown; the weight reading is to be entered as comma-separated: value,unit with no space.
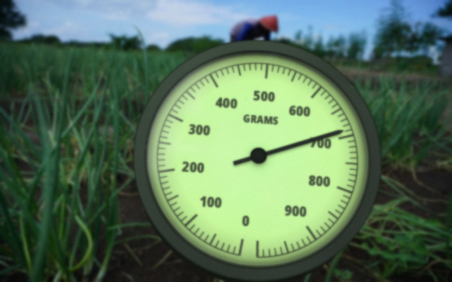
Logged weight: 690,g
